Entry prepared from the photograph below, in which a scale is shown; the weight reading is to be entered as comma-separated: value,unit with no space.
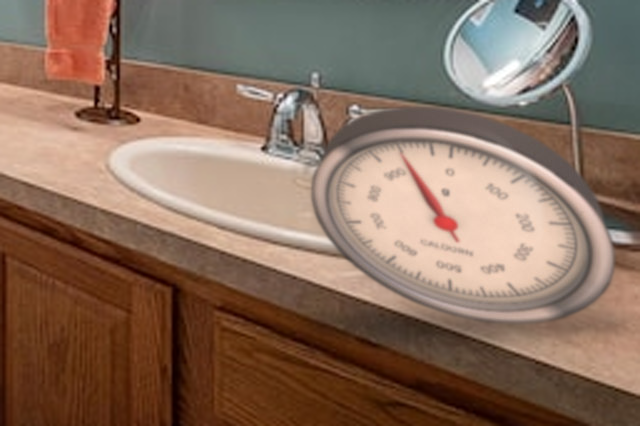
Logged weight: 950,g
